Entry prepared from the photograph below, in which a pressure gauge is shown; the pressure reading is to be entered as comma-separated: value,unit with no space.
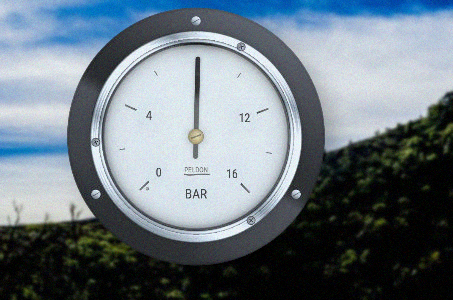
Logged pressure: 8,bar
